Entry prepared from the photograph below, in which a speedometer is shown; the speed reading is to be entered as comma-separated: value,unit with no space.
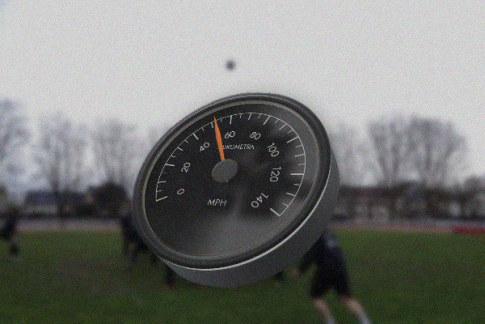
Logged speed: 52.5,mph
